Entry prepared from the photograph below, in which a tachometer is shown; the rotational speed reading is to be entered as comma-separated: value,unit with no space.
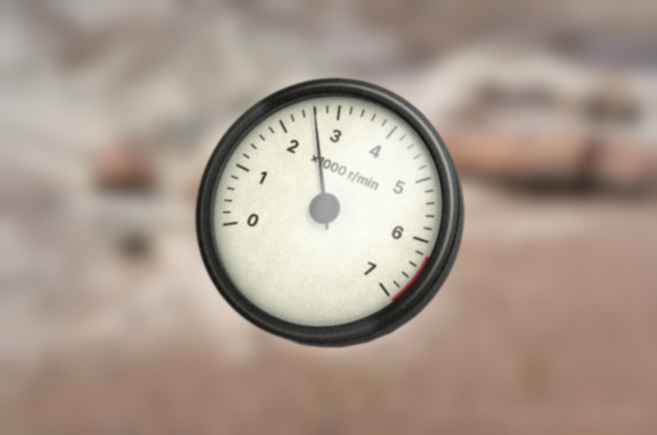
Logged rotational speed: 2600,rpm
